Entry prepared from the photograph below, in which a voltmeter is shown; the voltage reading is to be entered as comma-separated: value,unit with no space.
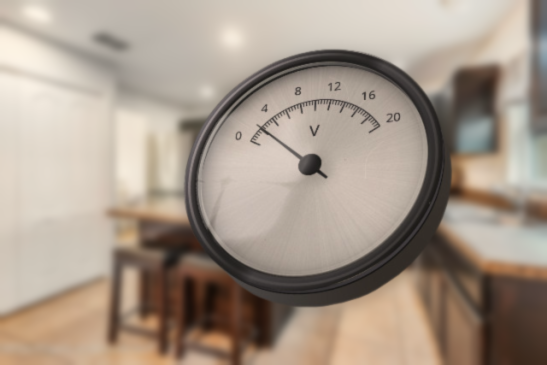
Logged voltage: 2,V
